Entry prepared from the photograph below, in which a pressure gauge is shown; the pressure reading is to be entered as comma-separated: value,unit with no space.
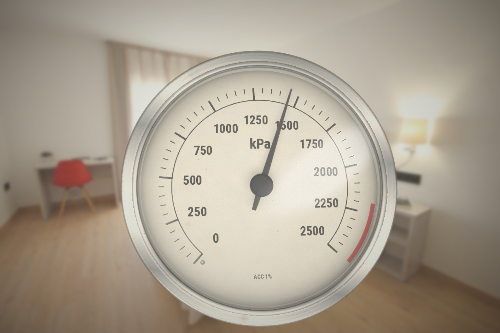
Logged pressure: 1450,kPa
